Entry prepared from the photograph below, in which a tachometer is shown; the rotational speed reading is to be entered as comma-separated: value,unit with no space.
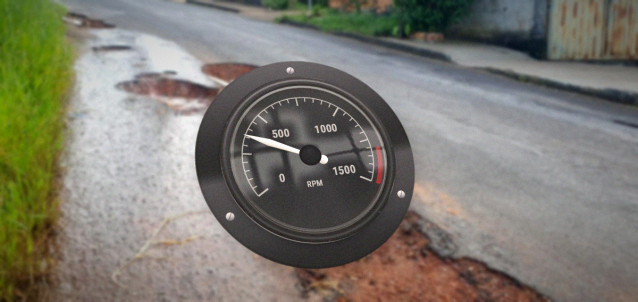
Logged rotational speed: 350,rpm
